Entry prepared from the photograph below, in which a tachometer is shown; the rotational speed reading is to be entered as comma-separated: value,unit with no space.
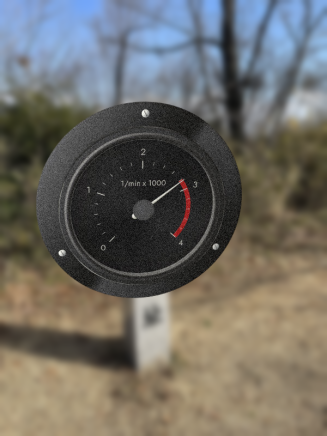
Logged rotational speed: 2800,rpm
